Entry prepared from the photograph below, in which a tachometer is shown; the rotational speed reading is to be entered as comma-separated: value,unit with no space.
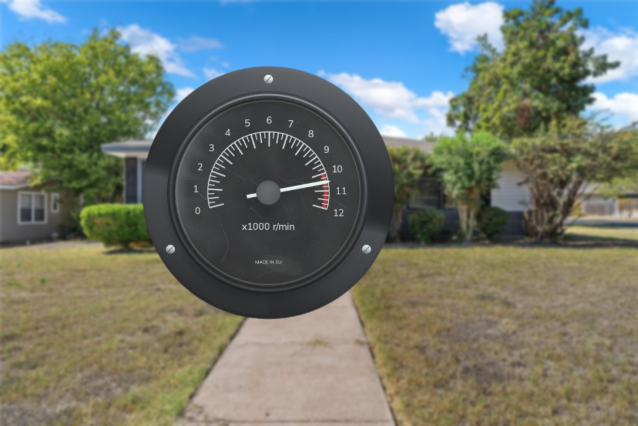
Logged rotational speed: 10500,rpm
